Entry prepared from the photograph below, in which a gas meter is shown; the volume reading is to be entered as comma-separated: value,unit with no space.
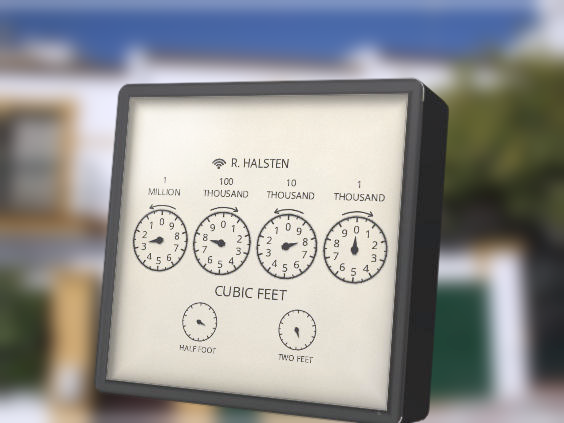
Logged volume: 278000,ft³
